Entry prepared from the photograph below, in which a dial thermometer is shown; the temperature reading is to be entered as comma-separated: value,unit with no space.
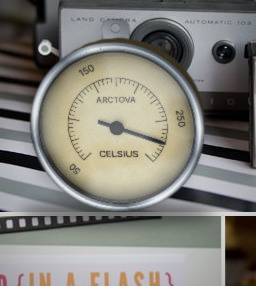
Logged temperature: 275,°C
